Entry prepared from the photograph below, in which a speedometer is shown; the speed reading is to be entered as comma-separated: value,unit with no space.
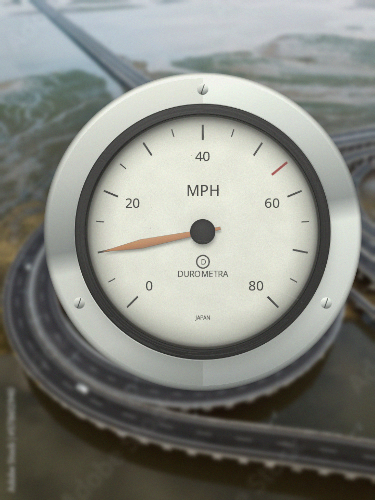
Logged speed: 10,mph
